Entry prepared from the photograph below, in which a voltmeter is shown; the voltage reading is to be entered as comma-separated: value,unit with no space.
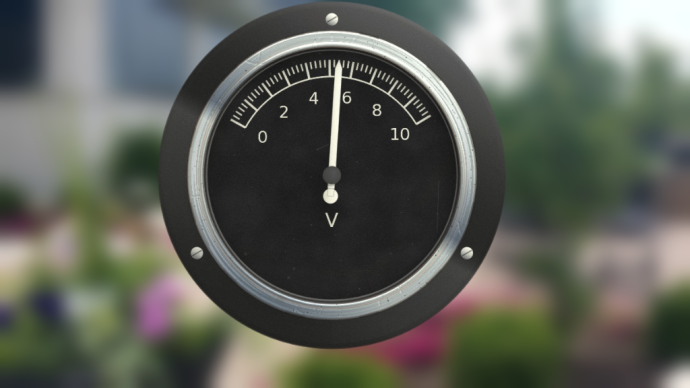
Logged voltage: 5.4,V
